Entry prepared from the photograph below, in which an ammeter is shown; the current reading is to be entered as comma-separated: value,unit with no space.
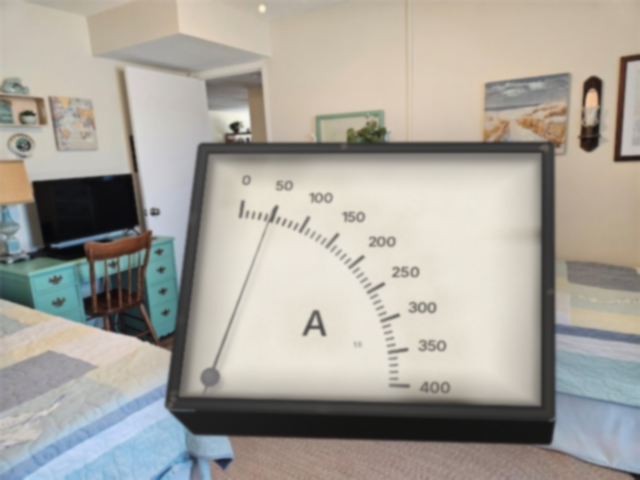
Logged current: 50,A
